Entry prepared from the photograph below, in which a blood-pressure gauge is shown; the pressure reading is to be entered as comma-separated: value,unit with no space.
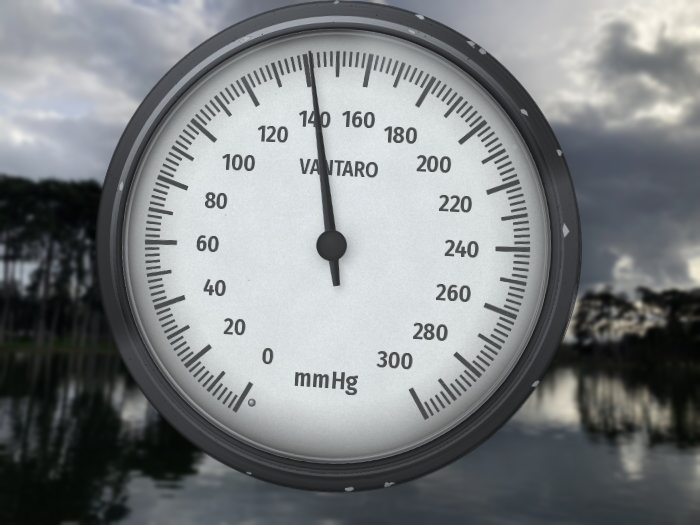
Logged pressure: 142,mmHg
